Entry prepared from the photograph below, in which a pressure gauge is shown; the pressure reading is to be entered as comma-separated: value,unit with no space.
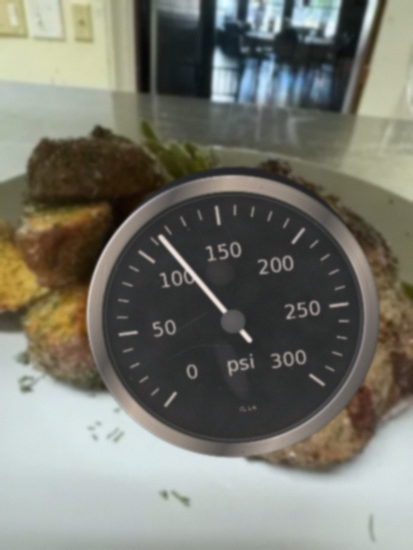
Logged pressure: 115,psi
